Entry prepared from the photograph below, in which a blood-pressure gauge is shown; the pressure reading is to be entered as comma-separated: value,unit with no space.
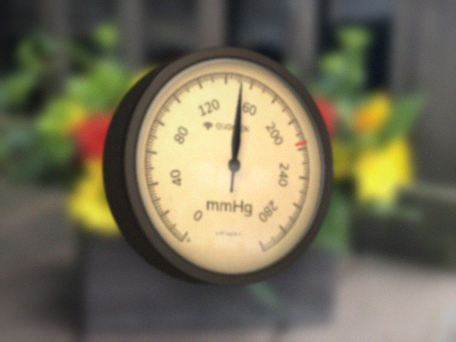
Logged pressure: 150,mmHg
